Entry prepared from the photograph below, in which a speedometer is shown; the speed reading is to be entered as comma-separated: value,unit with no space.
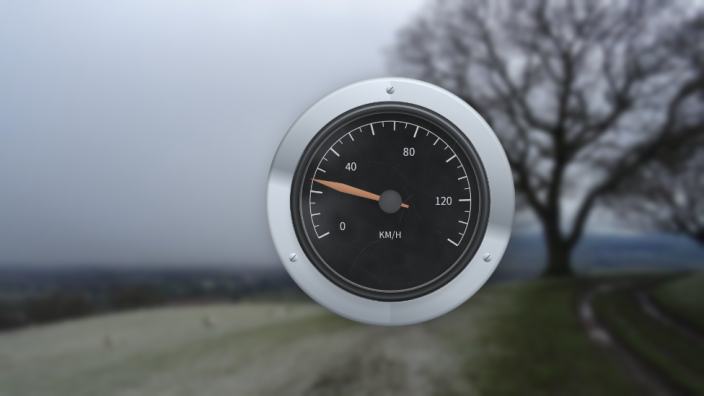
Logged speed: 25,km/h
